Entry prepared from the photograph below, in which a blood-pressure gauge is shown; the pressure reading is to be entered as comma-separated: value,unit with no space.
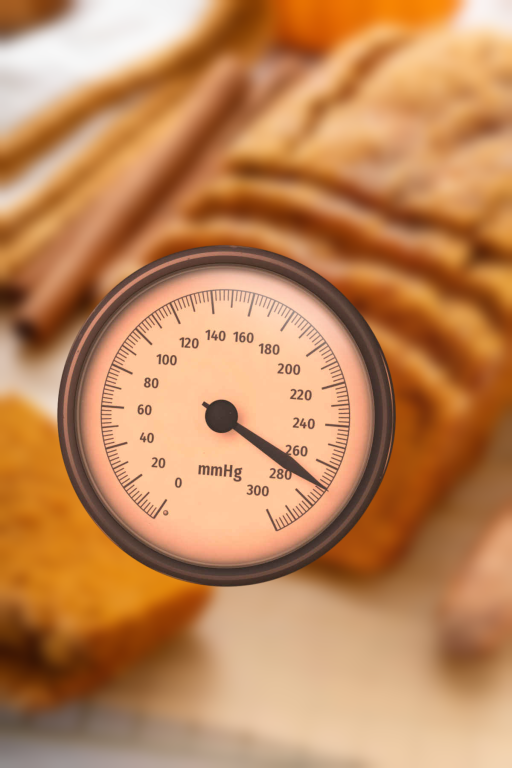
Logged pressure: 270,mmHg
